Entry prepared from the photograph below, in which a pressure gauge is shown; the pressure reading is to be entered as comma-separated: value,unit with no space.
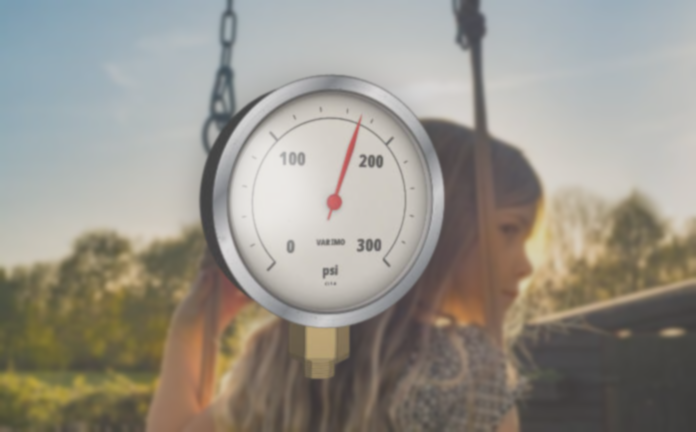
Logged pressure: 170,psi
